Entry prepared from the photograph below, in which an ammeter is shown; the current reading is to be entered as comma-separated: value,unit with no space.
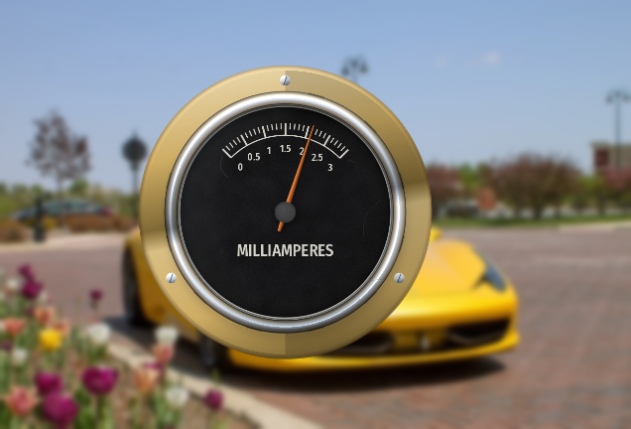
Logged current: 2.1,mA
